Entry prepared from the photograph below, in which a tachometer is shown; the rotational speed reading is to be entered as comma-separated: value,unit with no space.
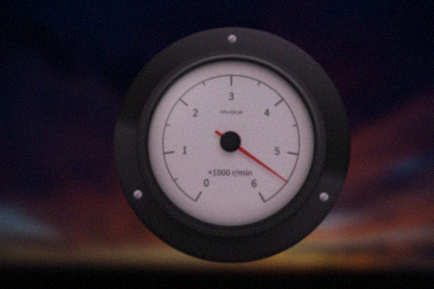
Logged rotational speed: 5500,rpm
